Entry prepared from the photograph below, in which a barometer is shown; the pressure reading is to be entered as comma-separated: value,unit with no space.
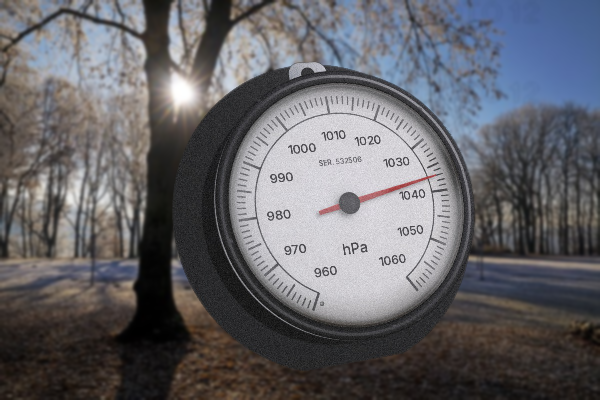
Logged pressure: 1037,hPa
